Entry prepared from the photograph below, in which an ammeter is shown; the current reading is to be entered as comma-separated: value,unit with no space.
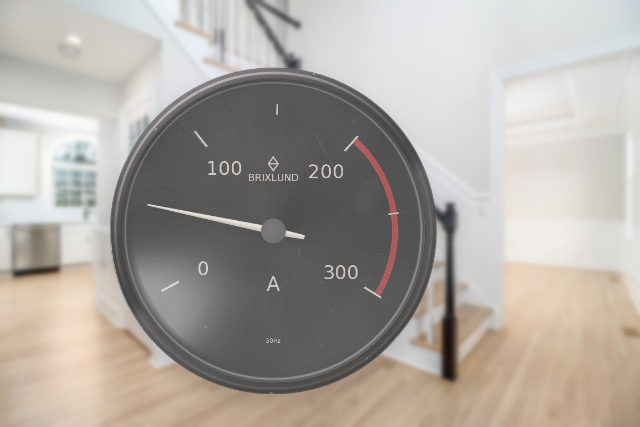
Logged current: 50,A
